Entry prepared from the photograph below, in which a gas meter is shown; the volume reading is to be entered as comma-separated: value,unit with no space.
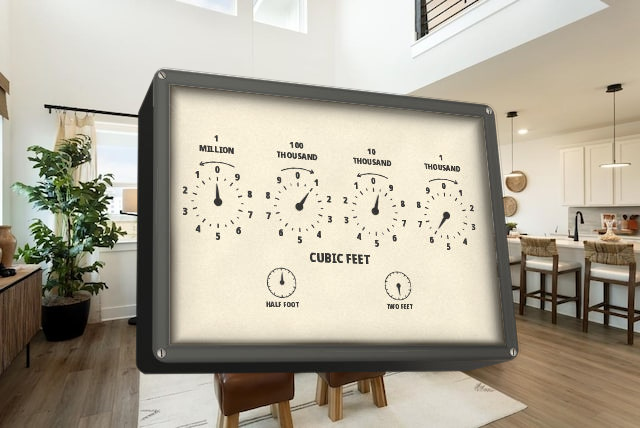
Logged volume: 9600,ft³
